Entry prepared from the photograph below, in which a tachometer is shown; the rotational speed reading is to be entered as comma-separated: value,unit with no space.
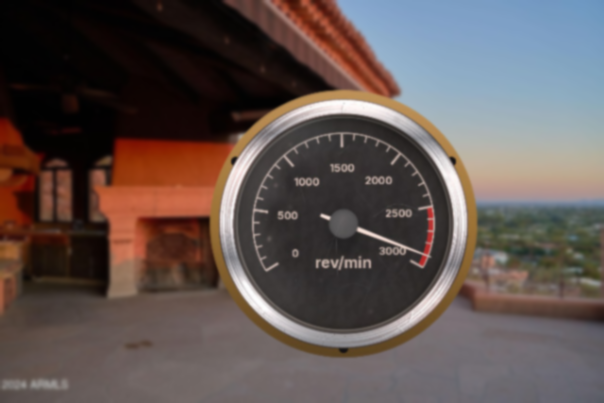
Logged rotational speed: 2900,rpm
